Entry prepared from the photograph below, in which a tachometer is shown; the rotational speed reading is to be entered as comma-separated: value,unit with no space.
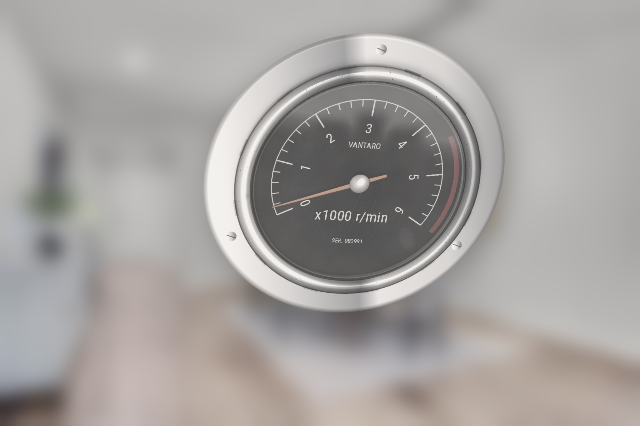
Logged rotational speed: 200,rpm
